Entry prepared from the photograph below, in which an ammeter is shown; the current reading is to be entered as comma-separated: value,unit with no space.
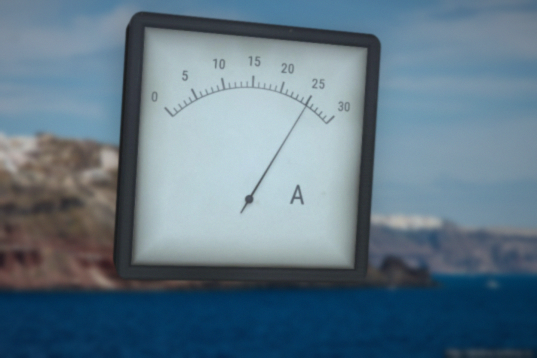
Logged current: 25,A
